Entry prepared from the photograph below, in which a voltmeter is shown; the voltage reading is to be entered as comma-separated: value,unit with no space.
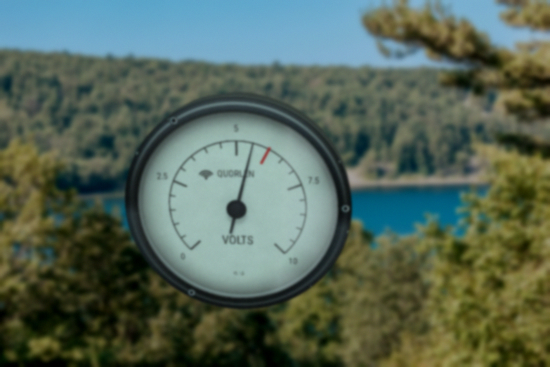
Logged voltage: 5.5,V
